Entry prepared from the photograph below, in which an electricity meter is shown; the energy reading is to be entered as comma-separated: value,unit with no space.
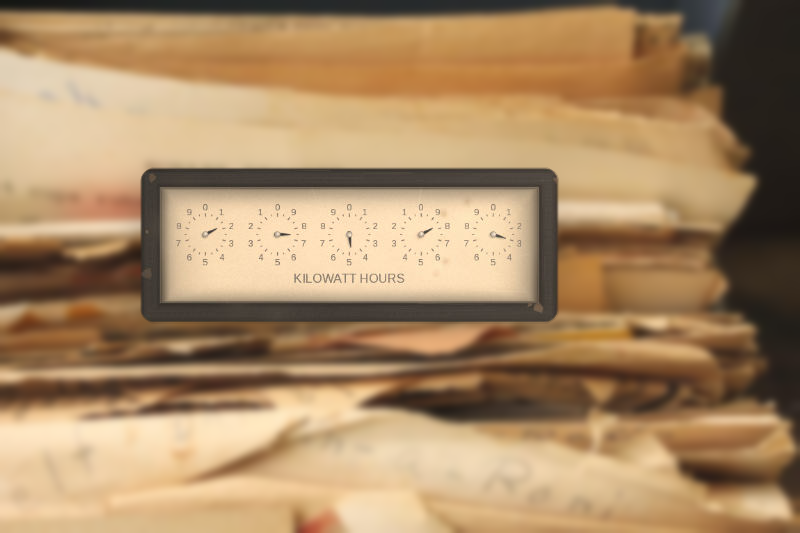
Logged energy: 17483,kWh
